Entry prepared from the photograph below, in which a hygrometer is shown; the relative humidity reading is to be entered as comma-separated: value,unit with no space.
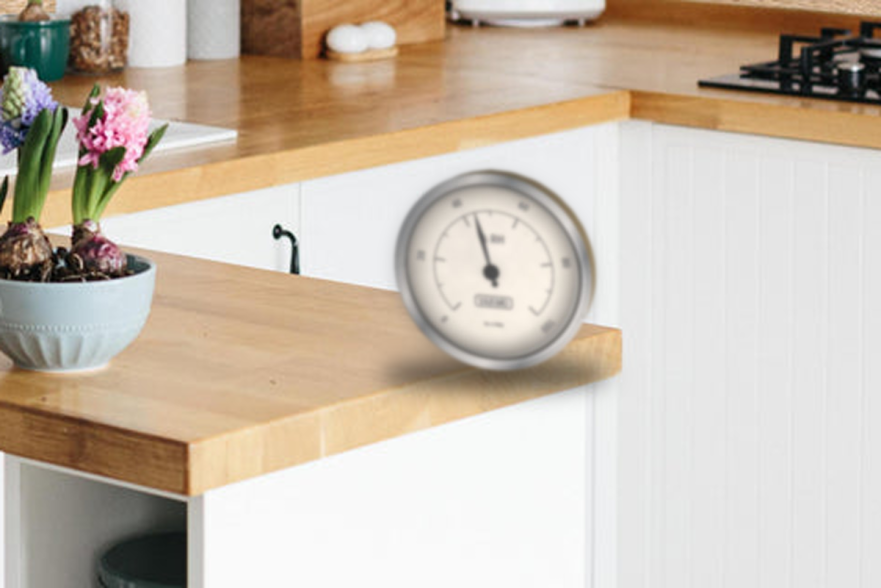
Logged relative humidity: 45,%
